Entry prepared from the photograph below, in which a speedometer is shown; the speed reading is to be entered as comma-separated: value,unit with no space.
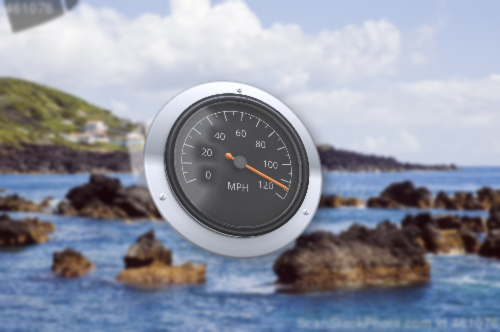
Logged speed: 115,mph
